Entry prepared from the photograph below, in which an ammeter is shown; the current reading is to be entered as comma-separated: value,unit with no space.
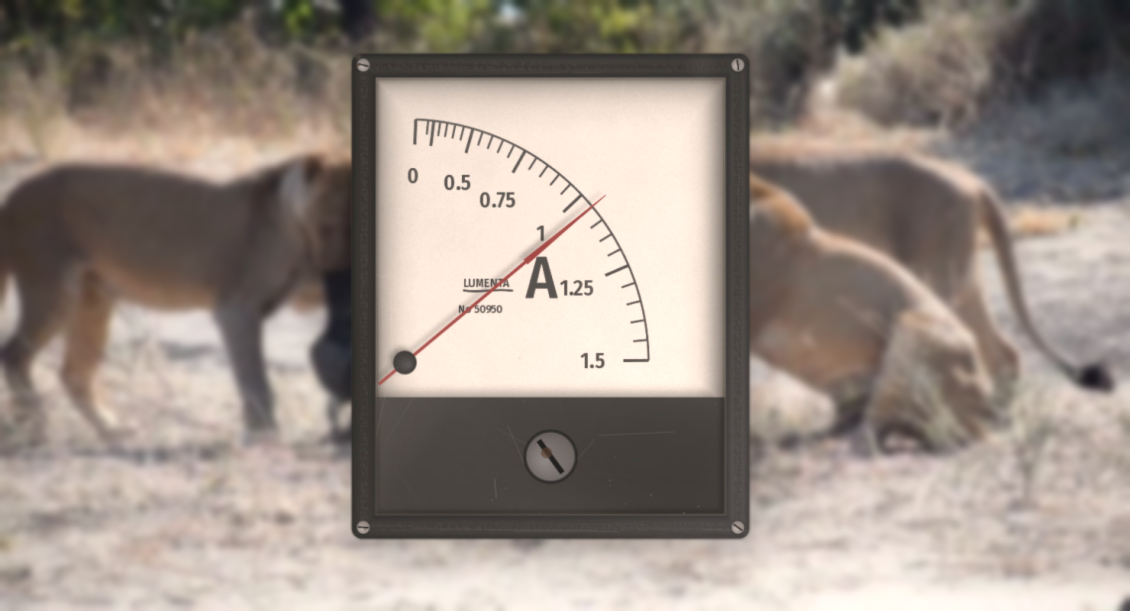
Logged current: 1.05,A
